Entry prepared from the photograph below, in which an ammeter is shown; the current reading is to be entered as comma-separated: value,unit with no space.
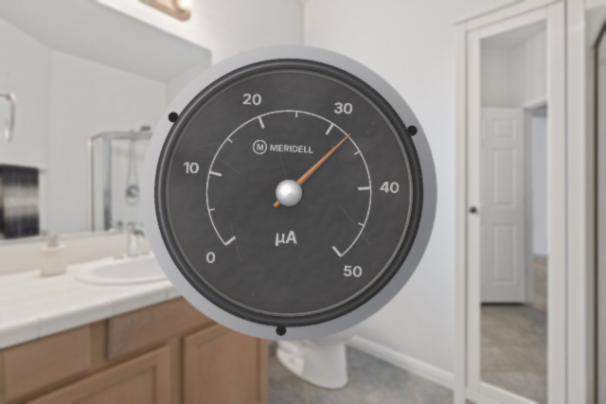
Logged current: 32.5,µA
